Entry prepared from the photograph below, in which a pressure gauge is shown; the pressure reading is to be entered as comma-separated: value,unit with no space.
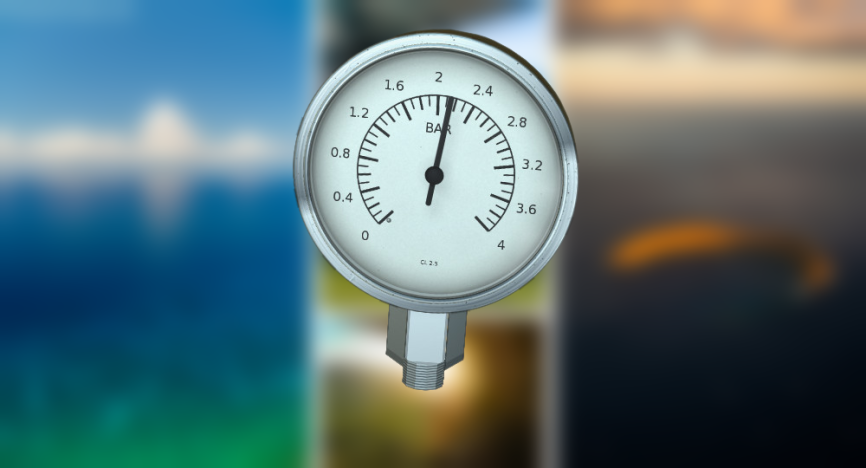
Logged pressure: 2.15,bar
